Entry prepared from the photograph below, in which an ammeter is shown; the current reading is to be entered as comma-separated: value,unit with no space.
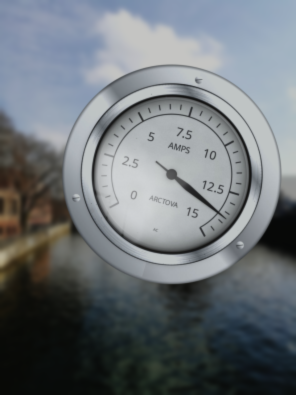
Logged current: 13.75,A
